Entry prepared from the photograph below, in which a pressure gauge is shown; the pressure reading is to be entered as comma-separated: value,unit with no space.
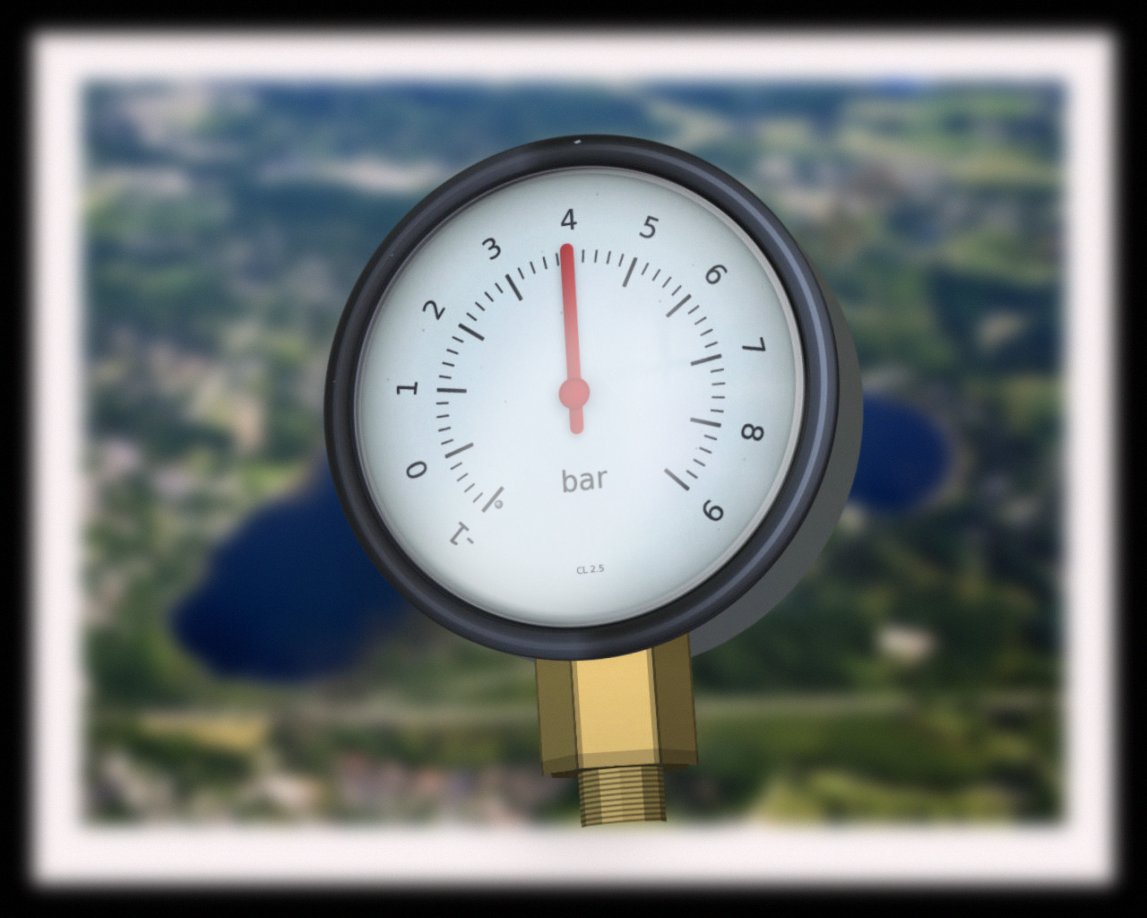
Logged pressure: 4,bar
